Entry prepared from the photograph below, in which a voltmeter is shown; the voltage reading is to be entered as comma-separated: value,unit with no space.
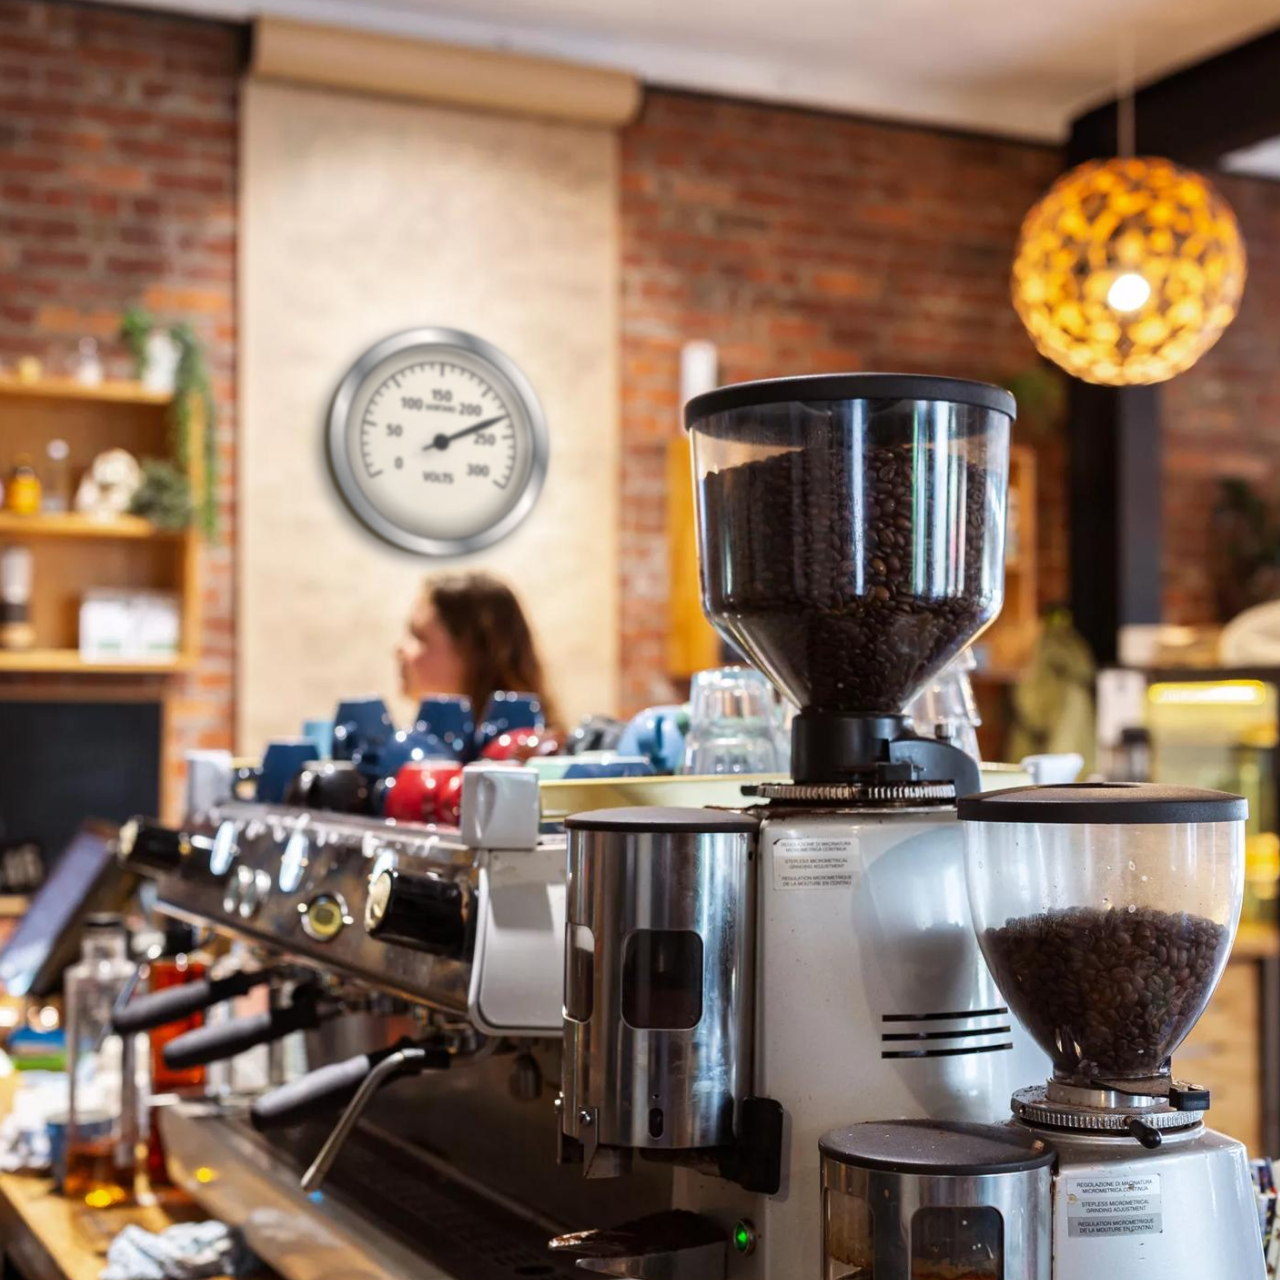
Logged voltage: 230,V
